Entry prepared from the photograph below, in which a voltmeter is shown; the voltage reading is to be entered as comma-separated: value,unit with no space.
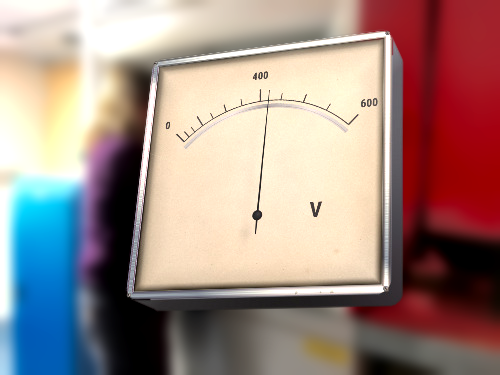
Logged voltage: 425,V
